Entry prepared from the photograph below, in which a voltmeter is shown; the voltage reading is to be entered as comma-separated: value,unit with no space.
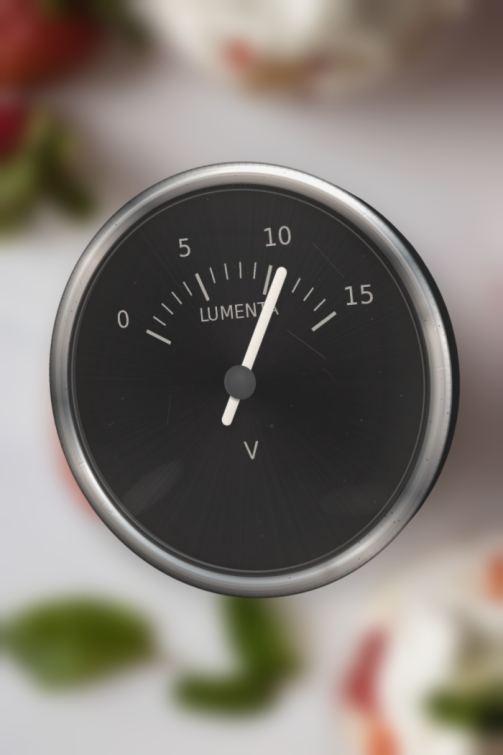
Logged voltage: 11,V
